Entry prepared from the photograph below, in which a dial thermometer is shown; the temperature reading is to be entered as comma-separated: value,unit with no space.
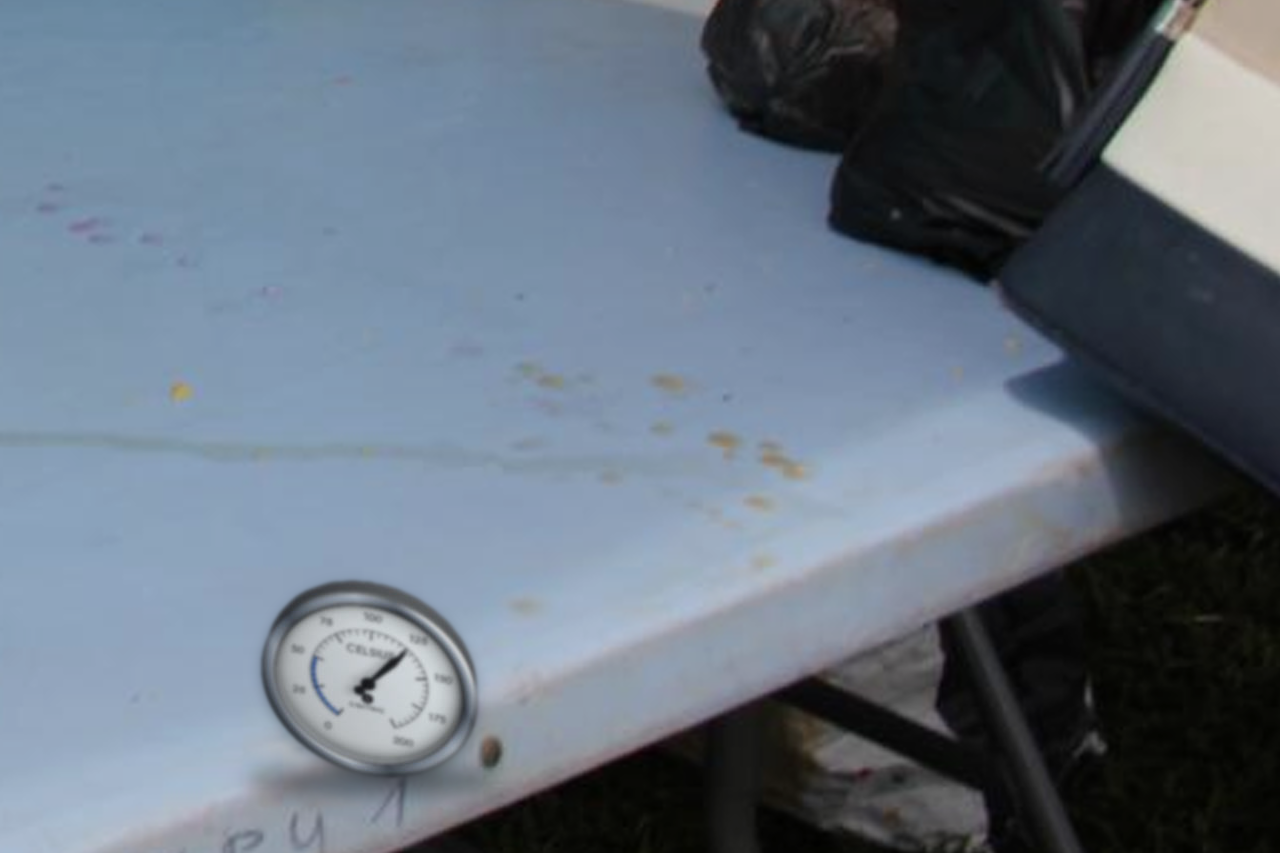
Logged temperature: 125,°C
